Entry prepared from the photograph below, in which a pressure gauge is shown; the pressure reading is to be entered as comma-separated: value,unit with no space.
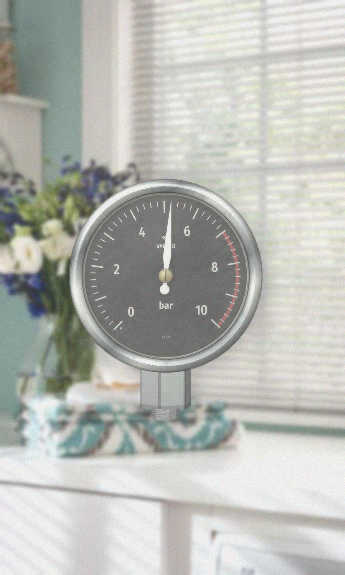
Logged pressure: 5.2,bar
